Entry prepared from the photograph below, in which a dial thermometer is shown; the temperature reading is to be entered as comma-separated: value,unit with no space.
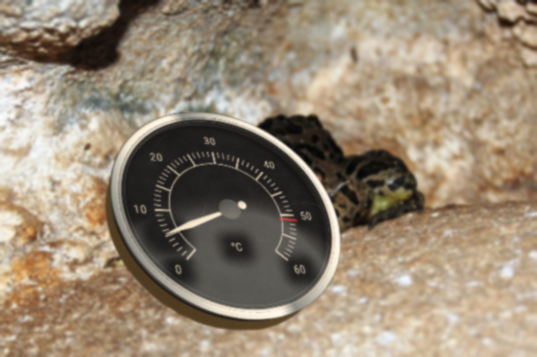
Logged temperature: 5,°C
